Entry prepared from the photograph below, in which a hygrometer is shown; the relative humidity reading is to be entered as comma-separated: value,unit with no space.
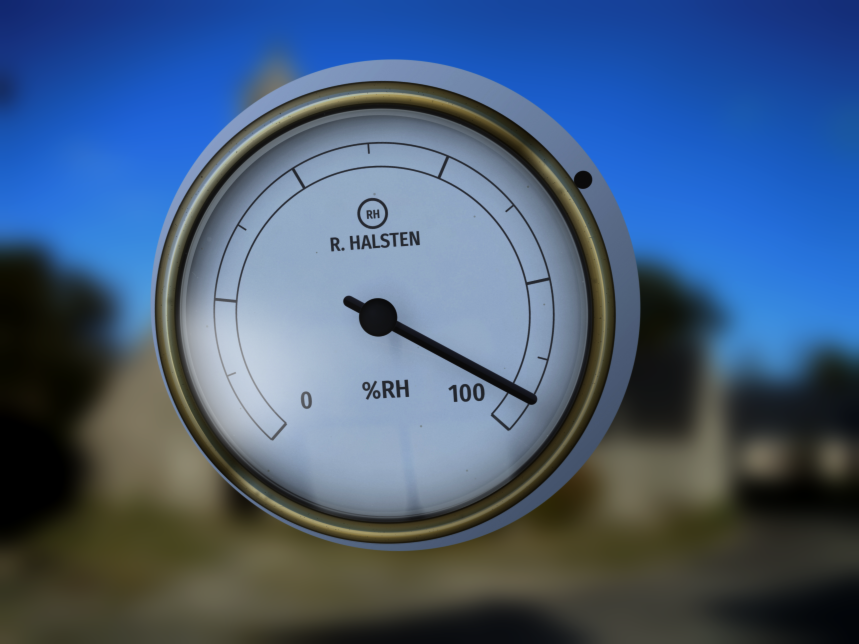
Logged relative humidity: 95,%
